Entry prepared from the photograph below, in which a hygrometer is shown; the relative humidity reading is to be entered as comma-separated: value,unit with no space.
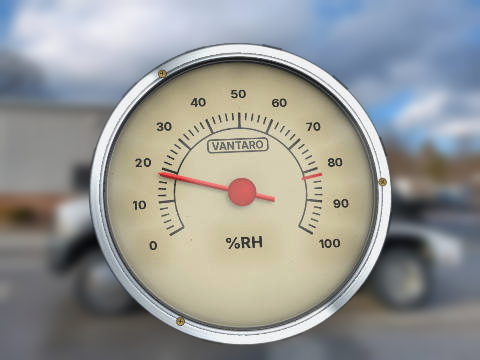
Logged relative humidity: 18,%
